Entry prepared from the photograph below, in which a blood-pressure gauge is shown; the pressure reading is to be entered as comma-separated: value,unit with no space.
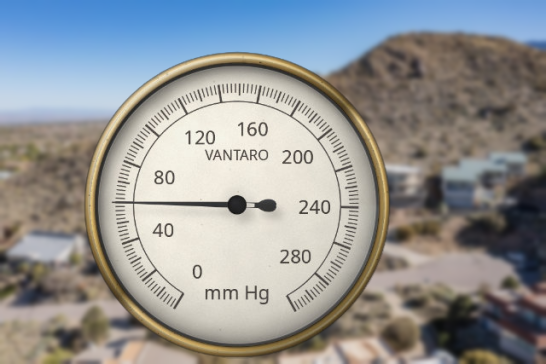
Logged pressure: 60,mmHg
